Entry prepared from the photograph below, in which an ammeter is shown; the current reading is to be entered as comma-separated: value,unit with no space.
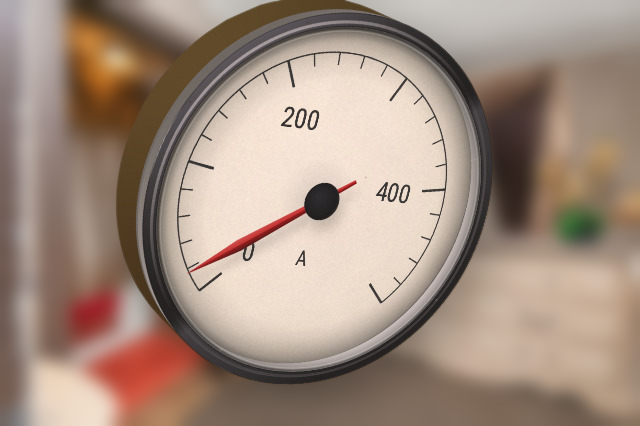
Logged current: 20,A
